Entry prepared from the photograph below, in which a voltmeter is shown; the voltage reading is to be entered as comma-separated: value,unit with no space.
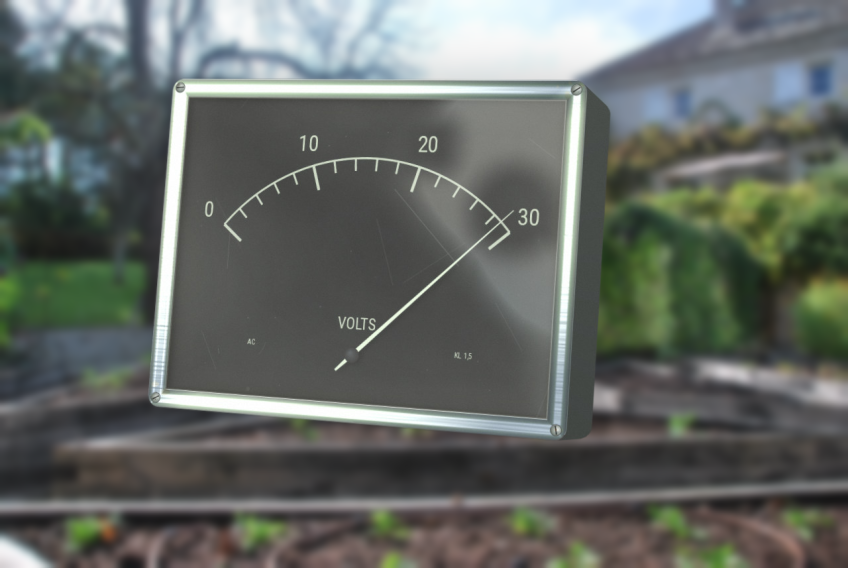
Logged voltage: 29,V
